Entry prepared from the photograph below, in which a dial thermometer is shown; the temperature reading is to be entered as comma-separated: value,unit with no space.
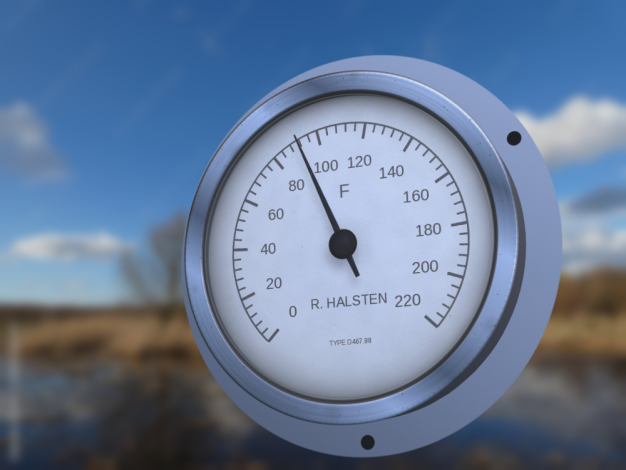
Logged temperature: 92,°F
